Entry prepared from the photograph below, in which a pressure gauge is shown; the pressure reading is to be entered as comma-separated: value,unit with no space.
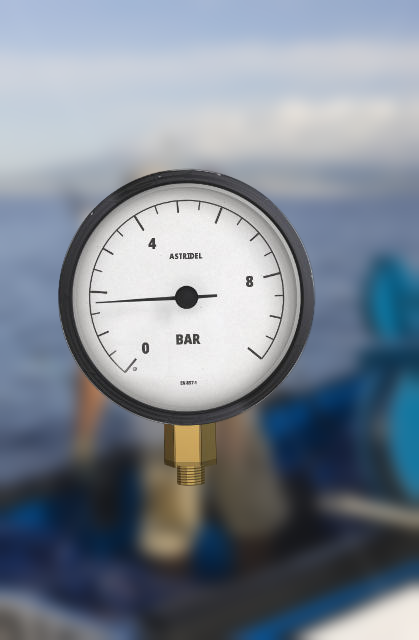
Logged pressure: 1.75,bar
